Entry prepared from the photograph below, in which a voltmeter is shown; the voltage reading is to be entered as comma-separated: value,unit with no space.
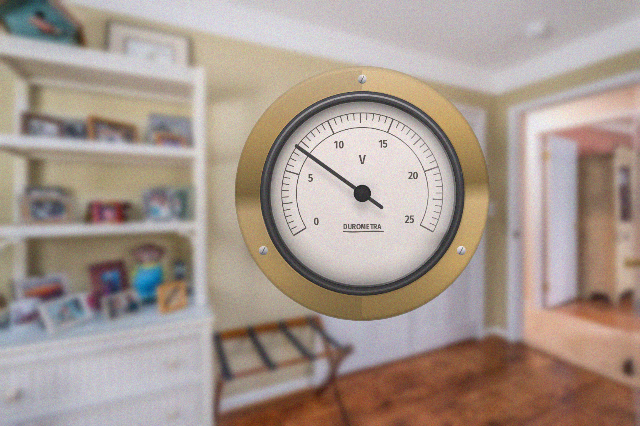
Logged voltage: 7,V
